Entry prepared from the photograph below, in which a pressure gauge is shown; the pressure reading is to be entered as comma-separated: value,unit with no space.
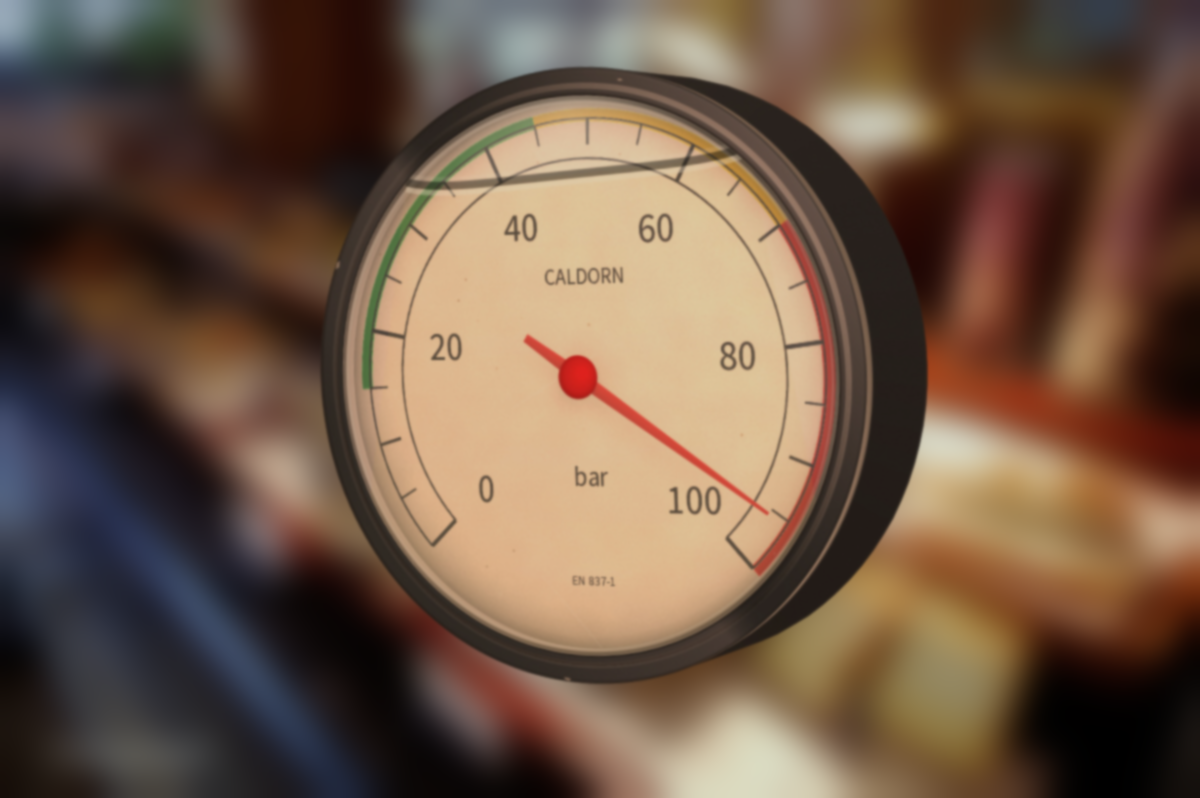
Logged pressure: 95,bar
